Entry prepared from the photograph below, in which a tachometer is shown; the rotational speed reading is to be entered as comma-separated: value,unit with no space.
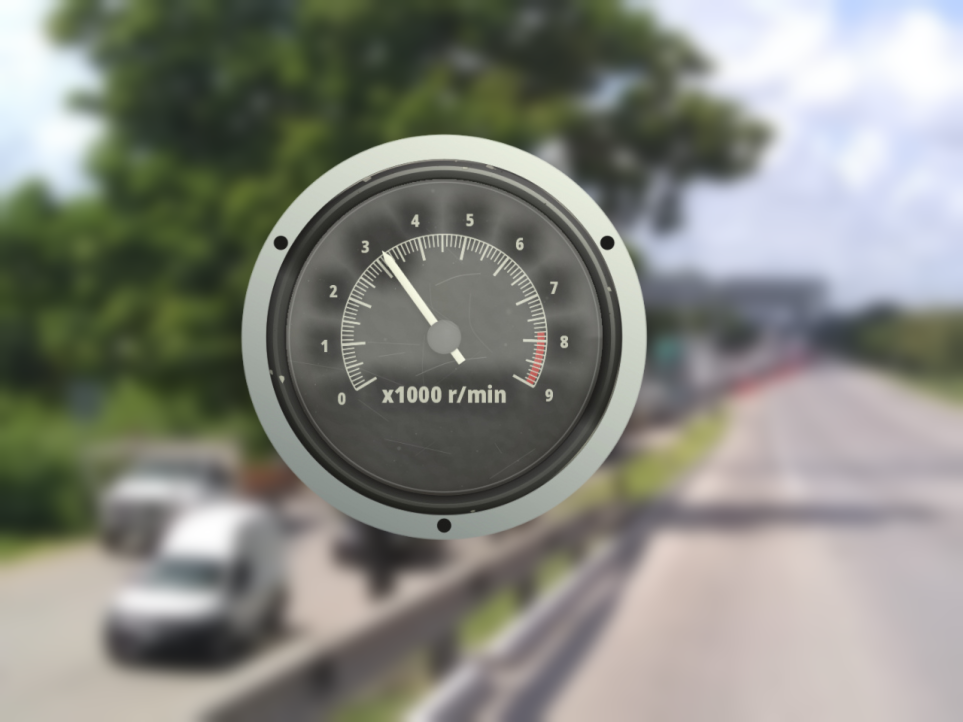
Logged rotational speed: 3200,rpm
